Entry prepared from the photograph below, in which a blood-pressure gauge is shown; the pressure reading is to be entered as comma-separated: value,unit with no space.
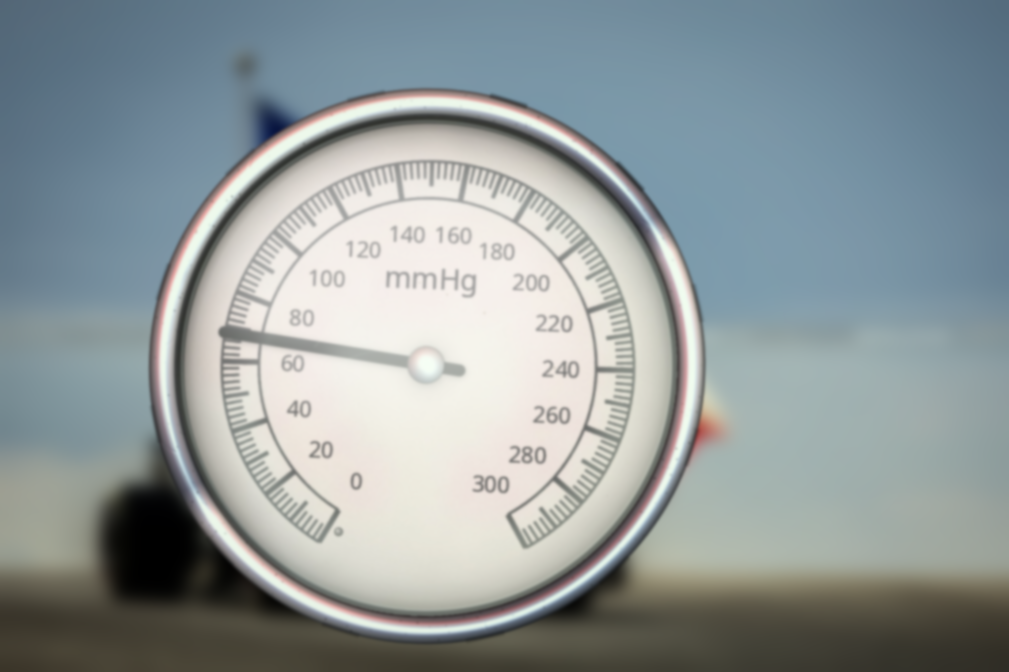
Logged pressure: 68,mmHg
